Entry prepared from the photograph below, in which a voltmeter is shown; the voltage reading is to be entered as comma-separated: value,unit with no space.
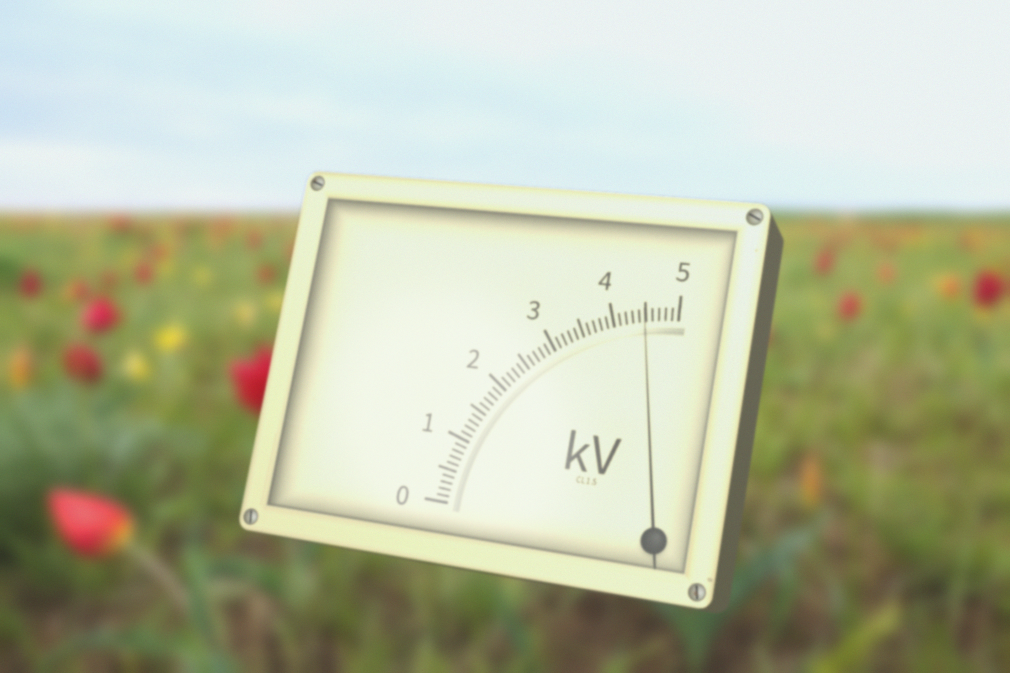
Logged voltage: 4.5,kV
